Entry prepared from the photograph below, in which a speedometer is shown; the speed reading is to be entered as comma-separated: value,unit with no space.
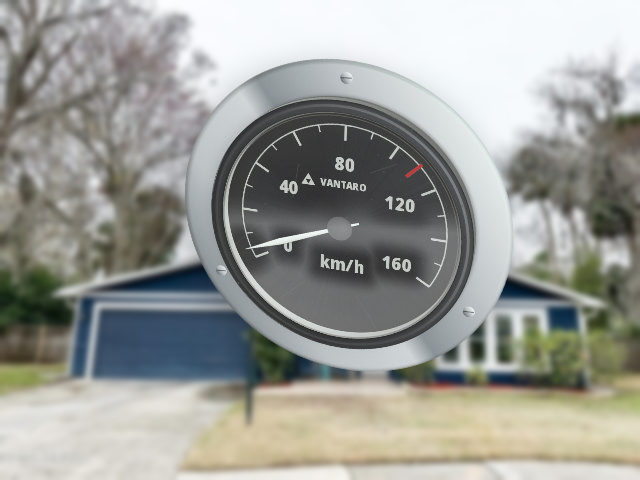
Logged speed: 5,km/h
